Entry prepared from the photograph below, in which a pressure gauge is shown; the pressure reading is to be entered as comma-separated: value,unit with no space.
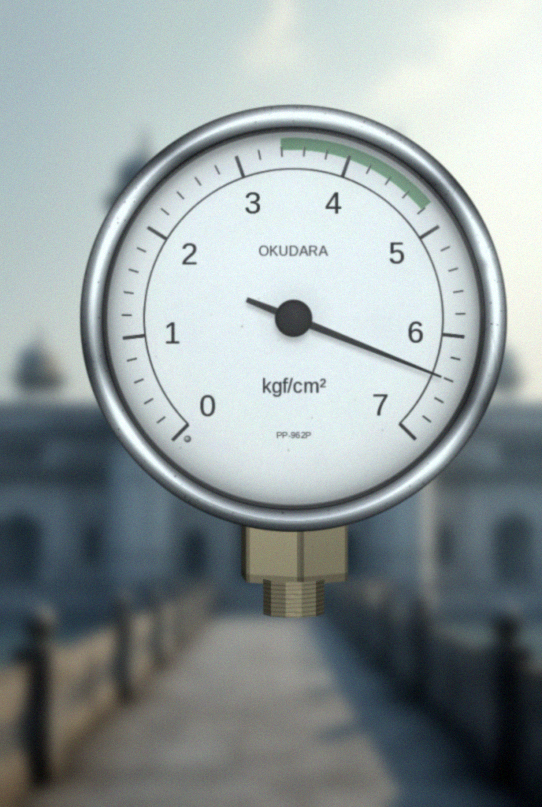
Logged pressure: 6.4,kg/cm²
